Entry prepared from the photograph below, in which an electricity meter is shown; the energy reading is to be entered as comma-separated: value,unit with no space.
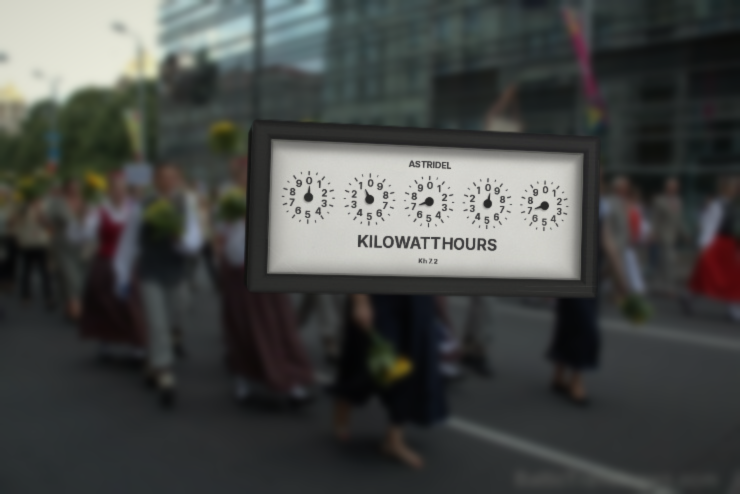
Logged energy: 697,kWh
